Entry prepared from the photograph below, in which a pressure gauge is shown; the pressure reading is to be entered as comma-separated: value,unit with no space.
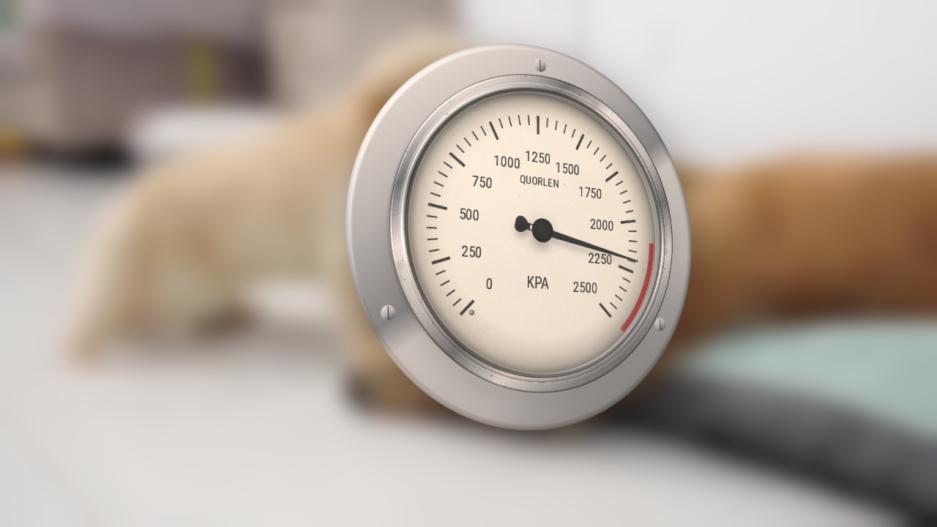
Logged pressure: 2200,kPa
